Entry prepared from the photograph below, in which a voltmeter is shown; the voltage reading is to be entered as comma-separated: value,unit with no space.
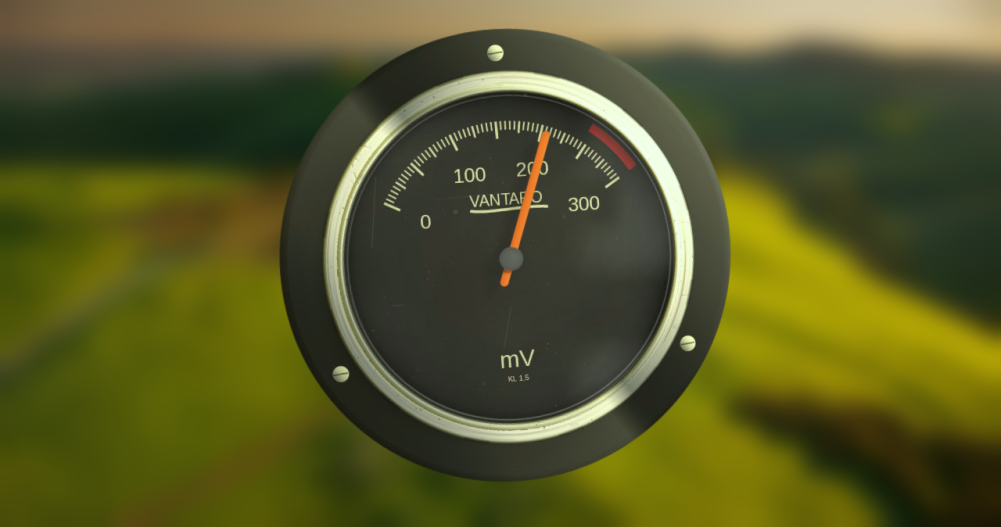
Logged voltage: 205,mV
